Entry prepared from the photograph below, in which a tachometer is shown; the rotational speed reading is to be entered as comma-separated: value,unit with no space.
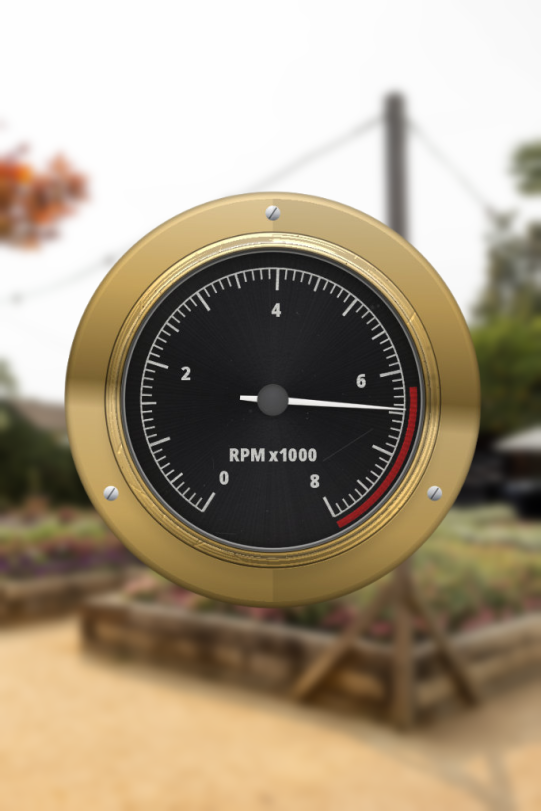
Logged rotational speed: 6450,rpm
